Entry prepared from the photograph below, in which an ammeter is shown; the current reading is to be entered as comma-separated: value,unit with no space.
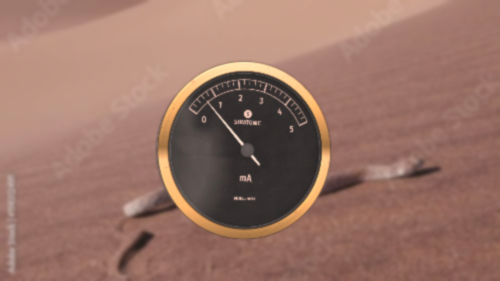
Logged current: 0.6,mA
